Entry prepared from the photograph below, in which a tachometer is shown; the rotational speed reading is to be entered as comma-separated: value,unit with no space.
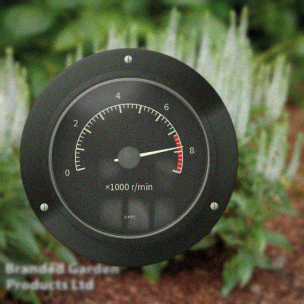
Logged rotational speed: 7800,rpm
